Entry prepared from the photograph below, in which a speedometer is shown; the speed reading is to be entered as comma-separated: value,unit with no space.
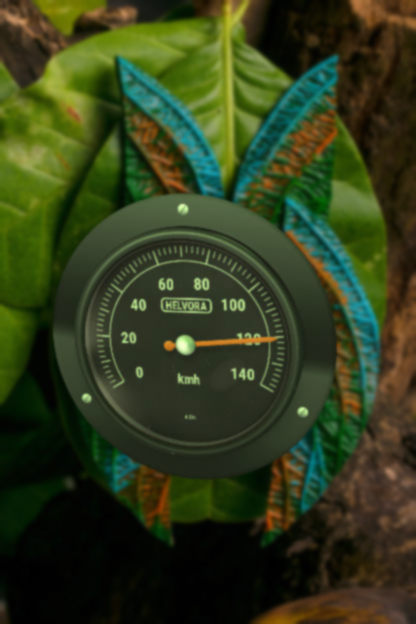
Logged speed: 120,km/h
